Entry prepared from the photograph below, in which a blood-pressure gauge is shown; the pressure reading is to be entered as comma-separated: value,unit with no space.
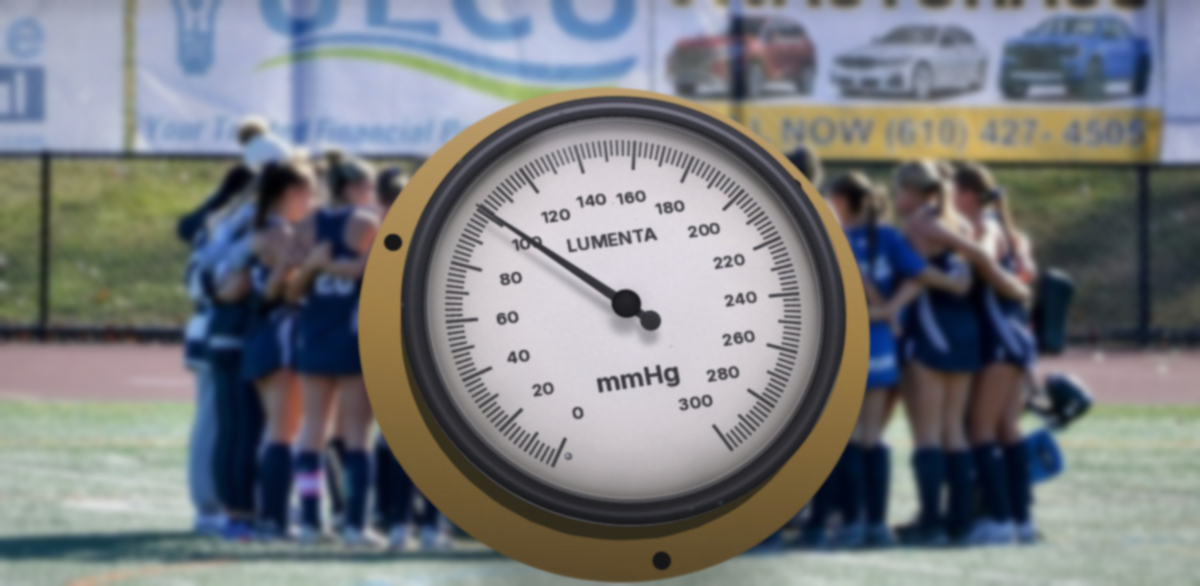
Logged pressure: 100,mmHg
